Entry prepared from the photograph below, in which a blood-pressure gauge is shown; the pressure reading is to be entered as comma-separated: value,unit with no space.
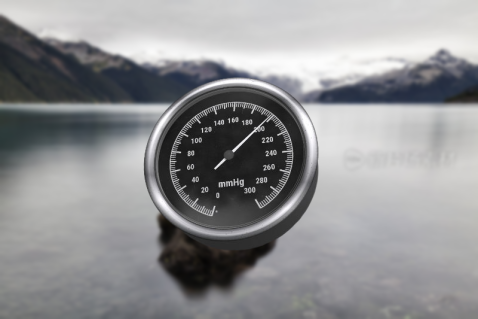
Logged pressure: 200,mmHg
